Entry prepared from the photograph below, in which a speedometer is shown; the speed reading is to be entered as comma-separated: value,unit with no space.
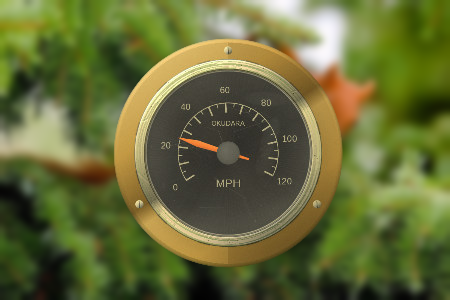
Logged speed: 25,mph
